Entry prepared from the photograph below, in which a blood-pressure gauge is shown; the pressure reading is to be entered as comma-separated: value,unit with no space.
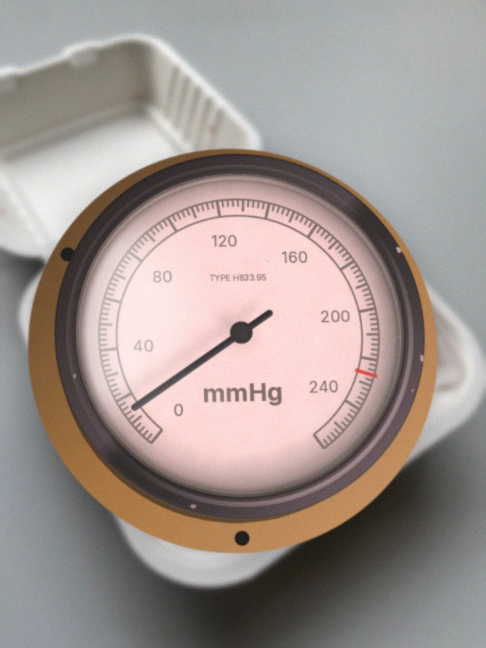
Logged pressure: 14,mmHg
